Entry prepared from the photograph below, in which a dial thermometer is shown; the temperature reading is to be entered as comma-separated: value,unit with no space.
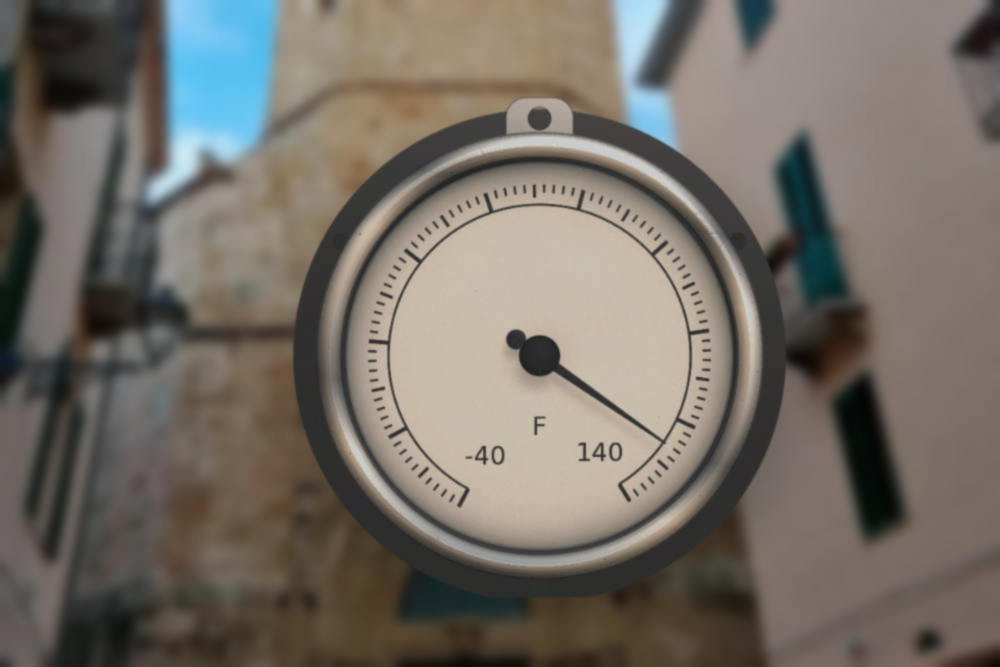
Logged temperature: 126,°F
